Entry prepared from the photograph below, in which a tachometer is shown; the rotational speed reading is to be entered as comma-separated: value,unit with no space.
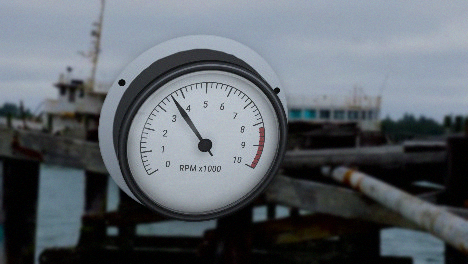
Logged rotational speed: 3600,rpm
